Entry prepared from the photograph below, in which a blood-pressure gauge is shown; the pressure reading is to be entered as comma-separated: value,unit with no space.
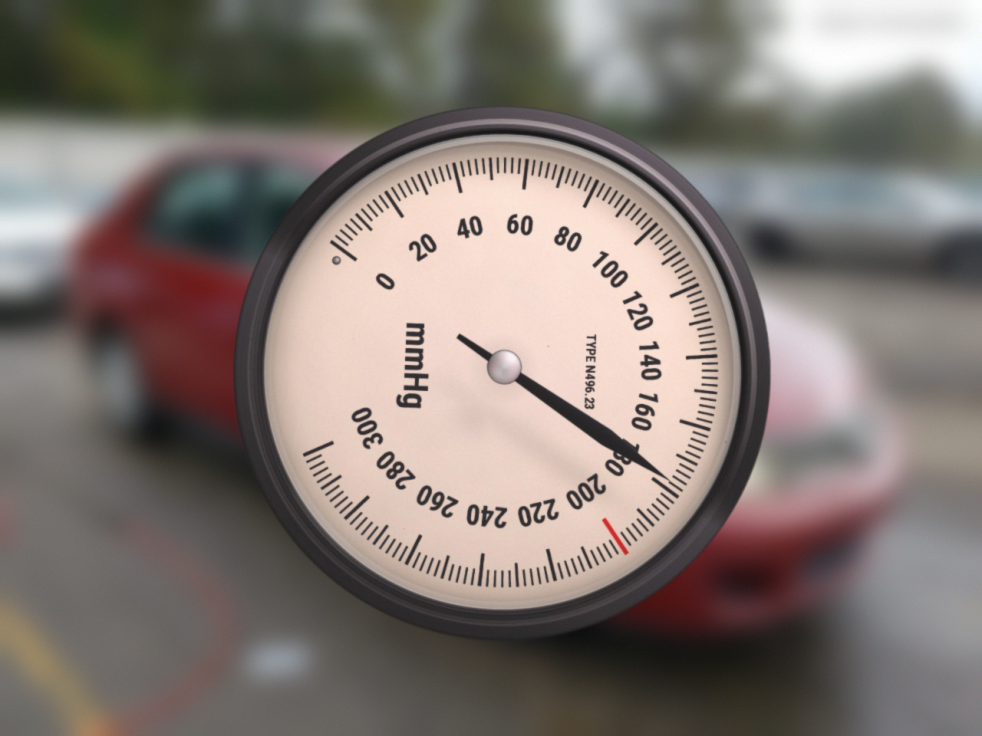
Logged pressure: 178,mmHg
